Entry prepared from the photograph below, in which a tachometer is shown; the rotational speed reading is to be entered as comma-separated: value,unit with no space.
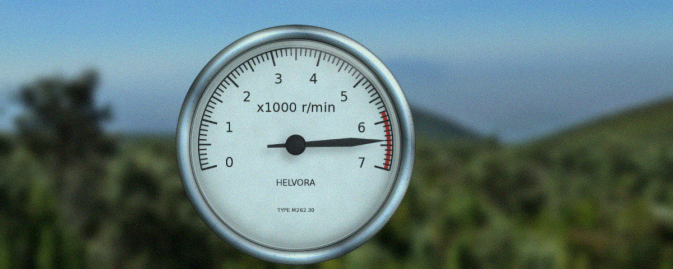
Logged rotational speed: 6400,rpm
